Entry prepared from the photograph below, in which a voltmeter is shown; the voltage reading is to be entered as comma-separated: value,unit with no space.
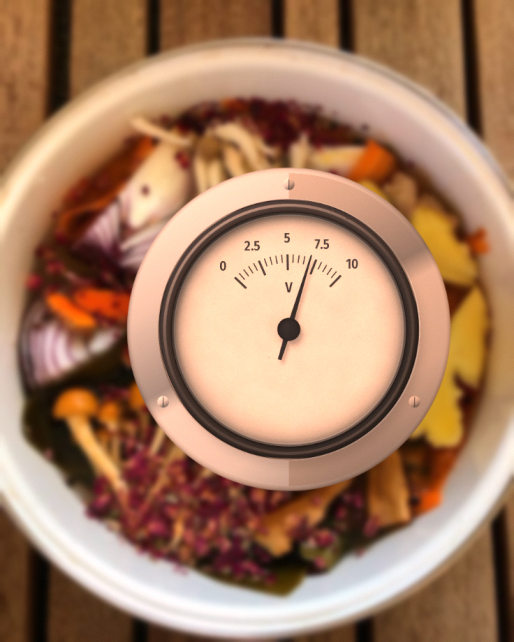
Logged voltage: 7,V
